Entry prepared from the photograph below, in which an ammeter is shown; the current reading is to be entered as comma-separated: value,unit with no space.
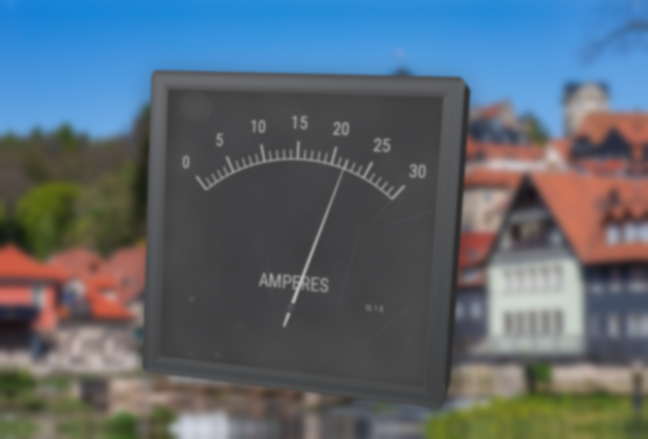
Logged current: 22,A
